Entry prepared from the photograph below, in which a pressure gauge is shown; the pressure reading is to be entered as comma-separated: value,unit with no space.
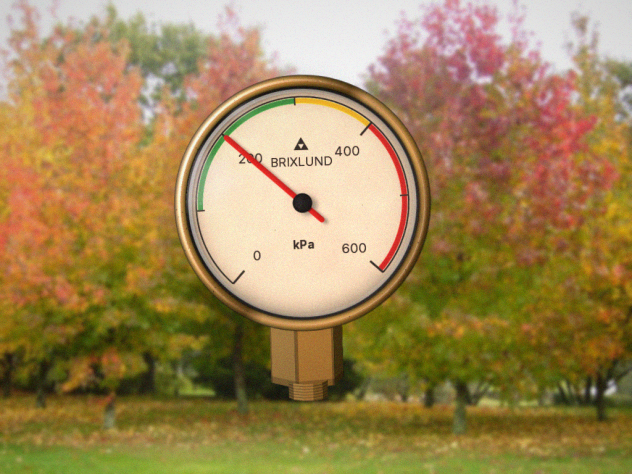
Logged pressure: 200,kPa
